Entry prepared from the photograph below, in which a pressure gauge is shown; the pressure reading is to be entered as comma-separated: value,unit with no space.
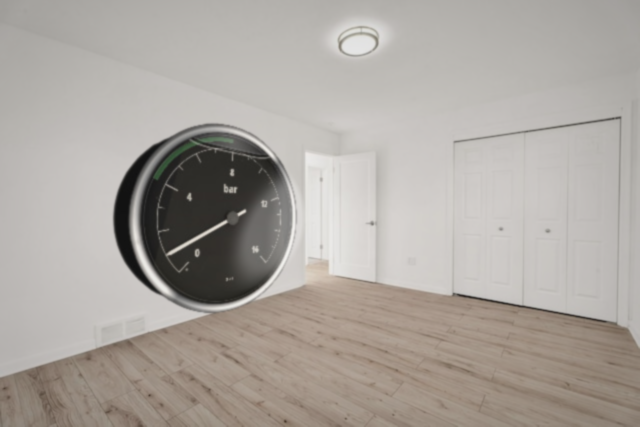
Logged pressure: 1,bar
